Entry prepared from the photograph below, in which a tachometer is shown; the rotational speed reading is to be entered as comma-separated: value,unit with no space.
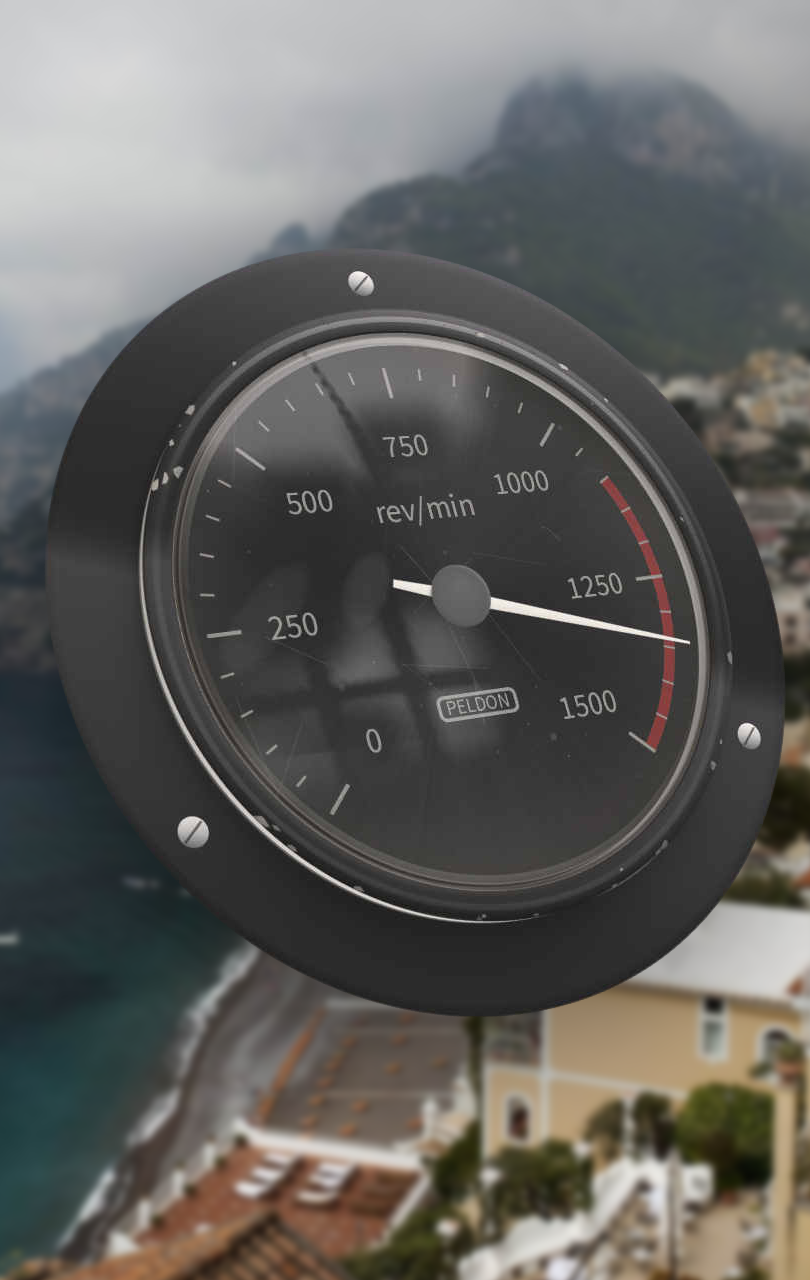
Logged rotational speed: 1350,rpm
